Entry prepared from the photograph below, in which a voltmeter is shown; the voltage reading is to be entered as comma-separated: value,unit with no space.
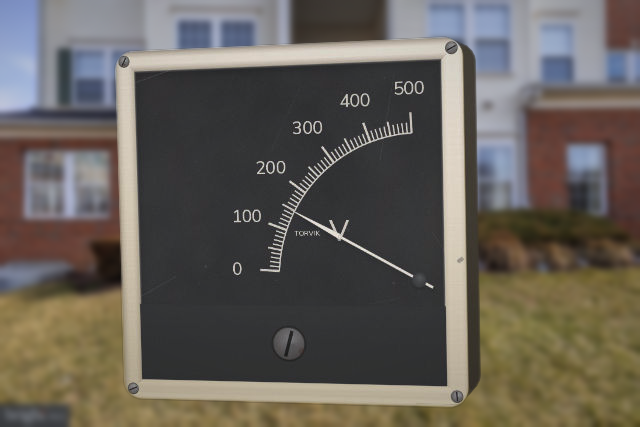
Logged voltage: 150,V
